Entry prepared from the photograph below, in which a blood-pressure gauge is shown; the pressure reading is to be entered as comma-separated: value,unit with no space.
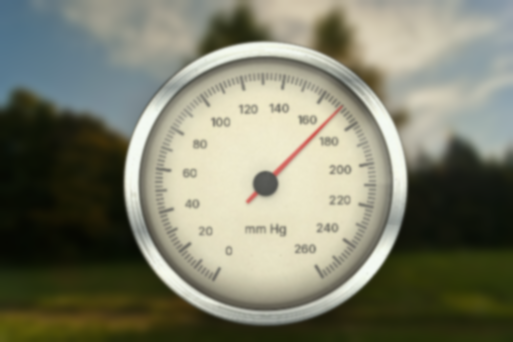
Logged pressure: 170,mmHg
